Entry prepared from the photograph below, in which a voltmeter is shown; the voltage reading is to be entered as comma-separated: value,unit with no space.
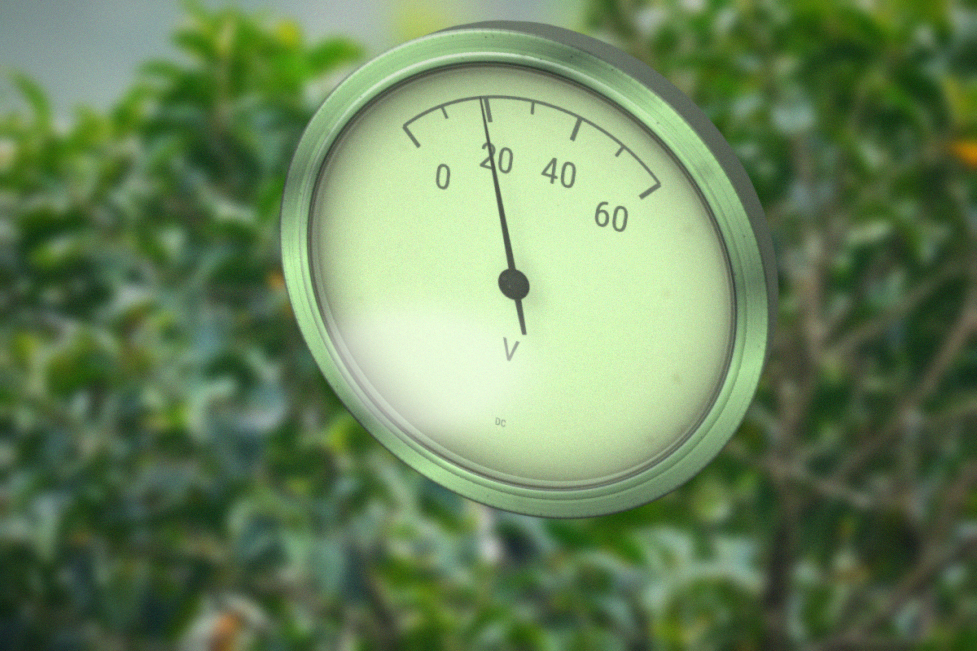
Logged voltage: 20,V
